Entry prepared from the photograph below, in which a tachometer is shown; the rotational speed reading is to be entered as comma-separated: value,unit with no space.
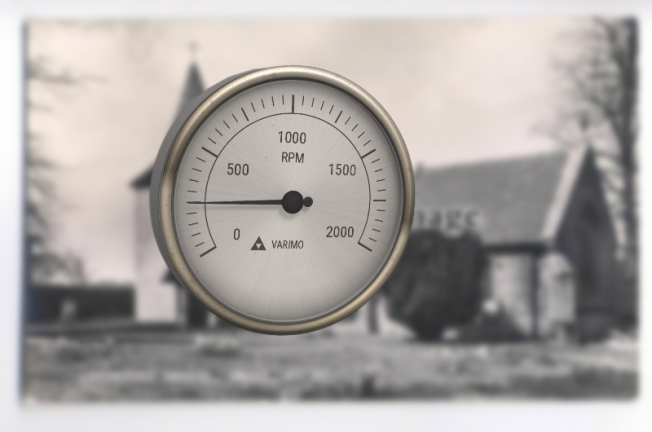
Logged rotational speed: 250,rpm
